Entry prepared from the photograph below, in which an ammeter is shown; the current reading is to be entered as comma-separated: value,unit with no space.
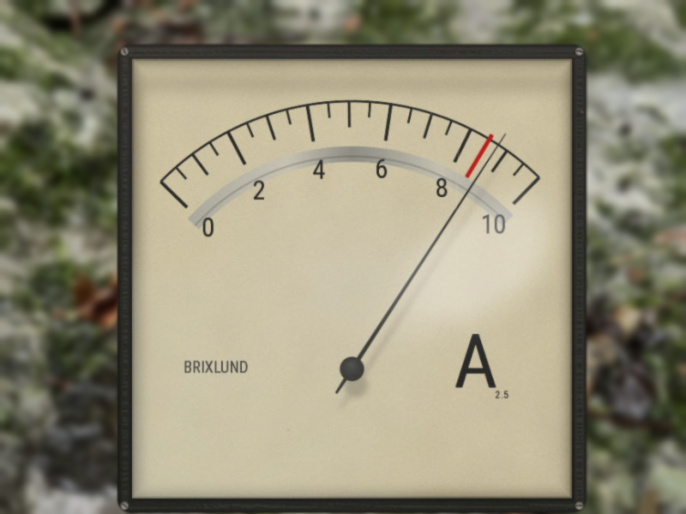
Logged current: 8.75,A
